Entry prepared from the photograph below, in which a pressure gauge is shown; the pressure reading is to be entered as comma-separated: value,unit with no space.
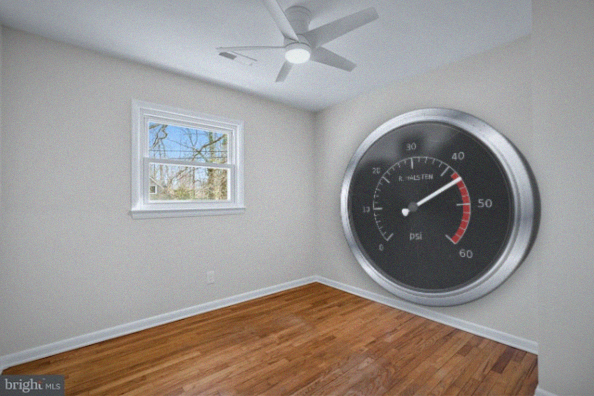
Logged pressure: 44,psi
